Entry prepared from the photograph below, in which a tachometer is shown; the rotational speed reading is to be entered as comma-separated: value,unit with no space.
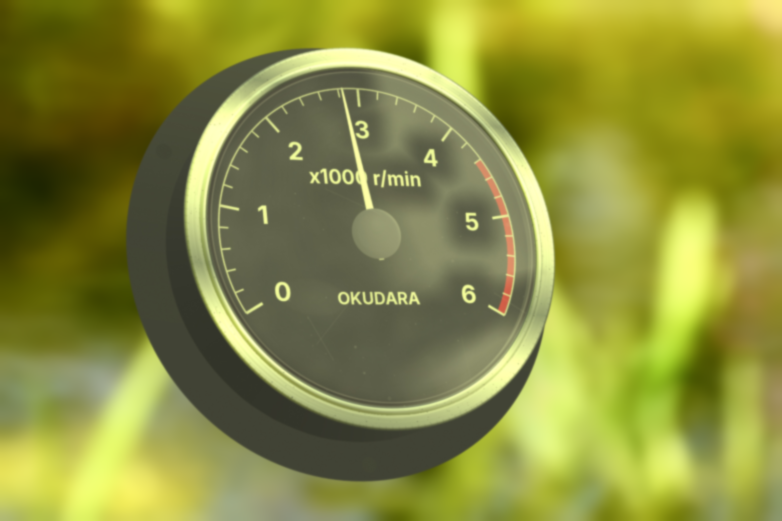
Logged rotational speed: 2800,rpm
